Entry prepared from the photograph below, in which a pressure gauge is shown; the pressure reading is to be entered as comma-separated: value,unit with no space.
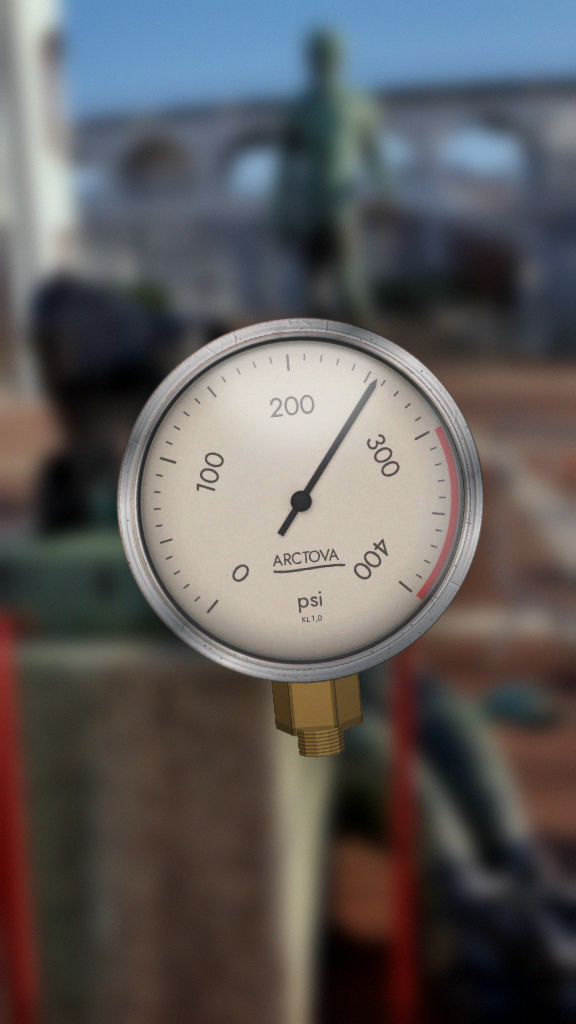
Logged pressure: 255,psi
